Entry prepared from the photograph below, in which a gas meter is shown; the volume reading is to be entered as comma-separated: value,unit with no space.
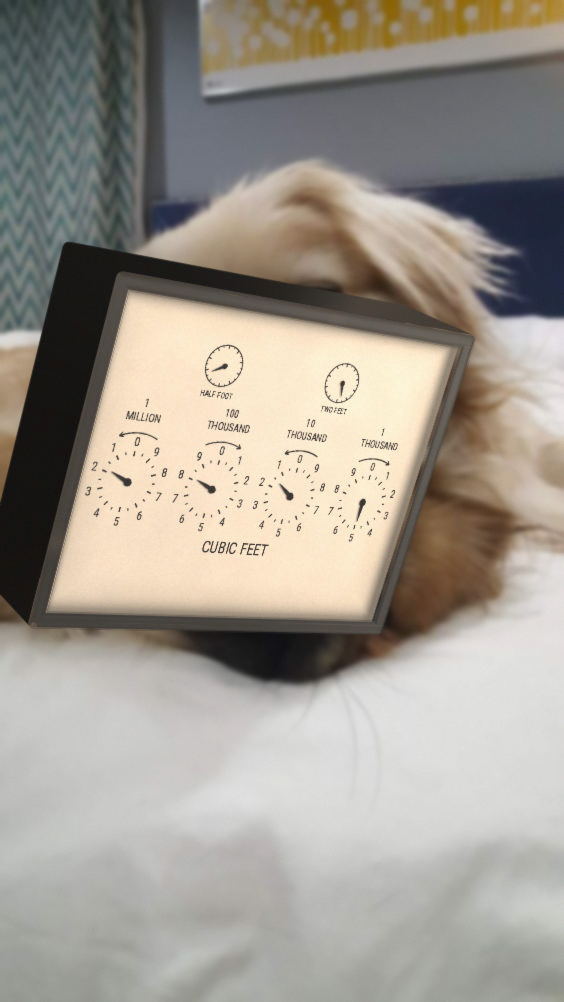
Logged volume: 181500,ft³
